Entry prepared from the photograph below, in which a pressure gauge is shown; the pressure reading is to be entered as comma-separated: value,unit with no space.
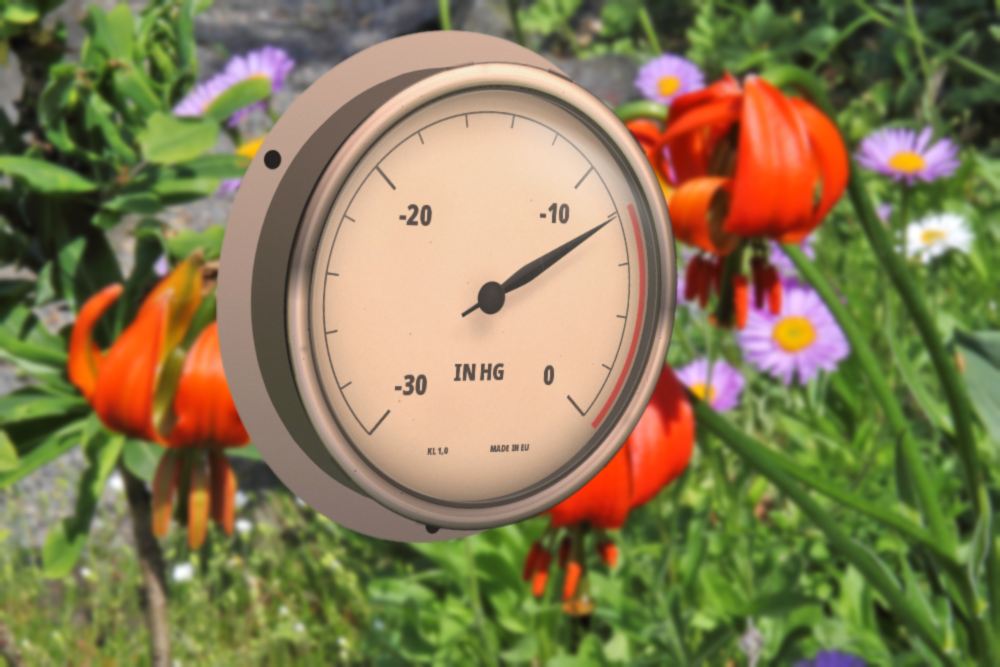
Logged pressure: -8,inHg
